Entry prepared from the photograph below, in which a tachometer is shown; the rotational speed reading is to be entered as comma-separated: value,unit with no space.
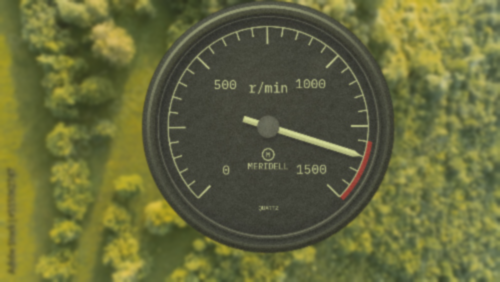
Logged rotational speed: 1350,rpm
